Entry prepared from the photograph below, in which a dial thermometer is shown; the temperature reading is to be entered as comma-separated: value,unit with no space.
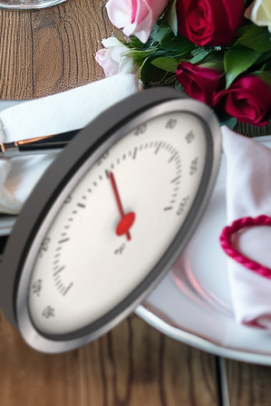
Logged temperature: 20,°F
